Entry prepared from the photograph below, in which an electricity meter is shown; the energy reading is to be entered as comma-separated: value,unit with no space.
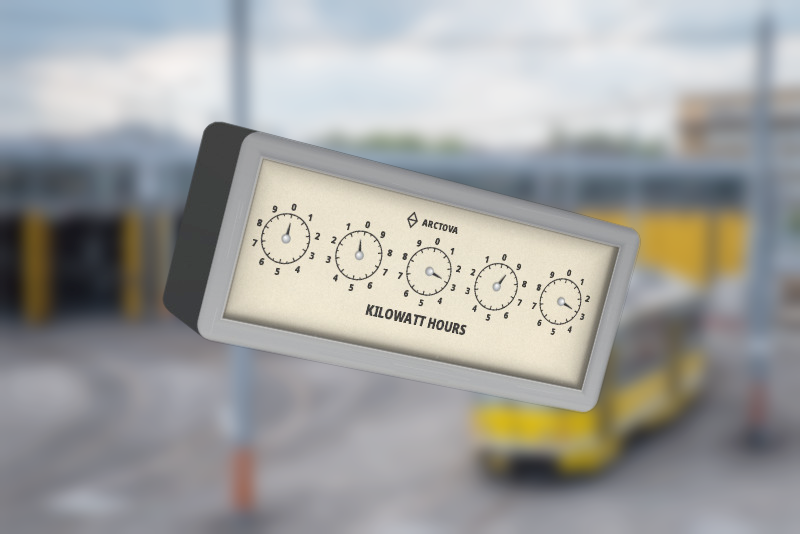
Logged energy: 293,kWh
